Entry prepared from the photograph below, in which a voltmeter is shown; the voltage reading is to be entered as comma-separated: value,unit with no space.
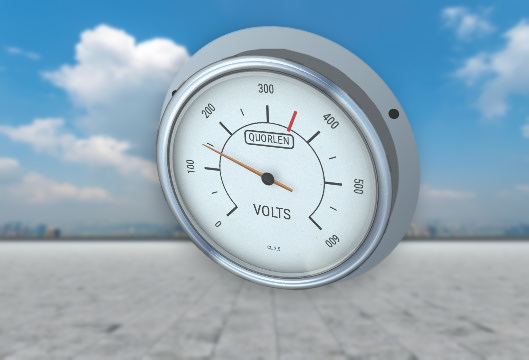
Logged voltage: 150,V
